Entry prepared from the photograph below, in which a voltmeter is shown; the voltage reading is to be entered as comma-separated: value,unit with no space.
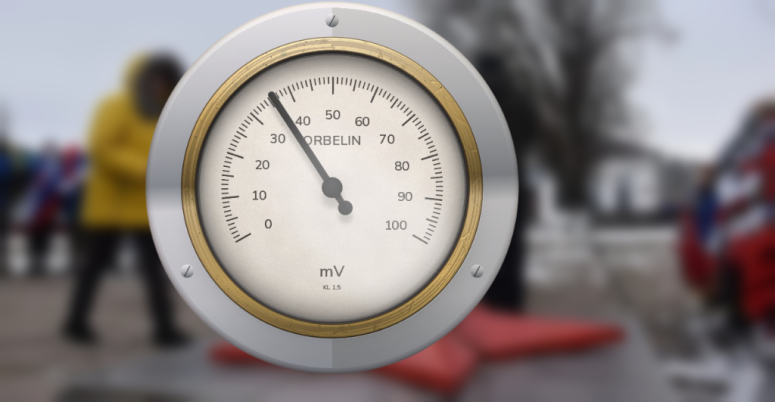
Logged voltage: 36,mV
